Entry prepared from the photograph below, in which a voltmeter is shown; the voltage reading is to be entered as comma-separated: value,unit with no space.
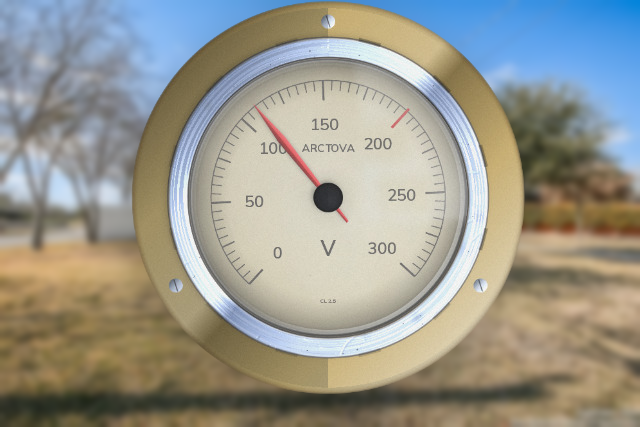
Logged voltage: 110,V
